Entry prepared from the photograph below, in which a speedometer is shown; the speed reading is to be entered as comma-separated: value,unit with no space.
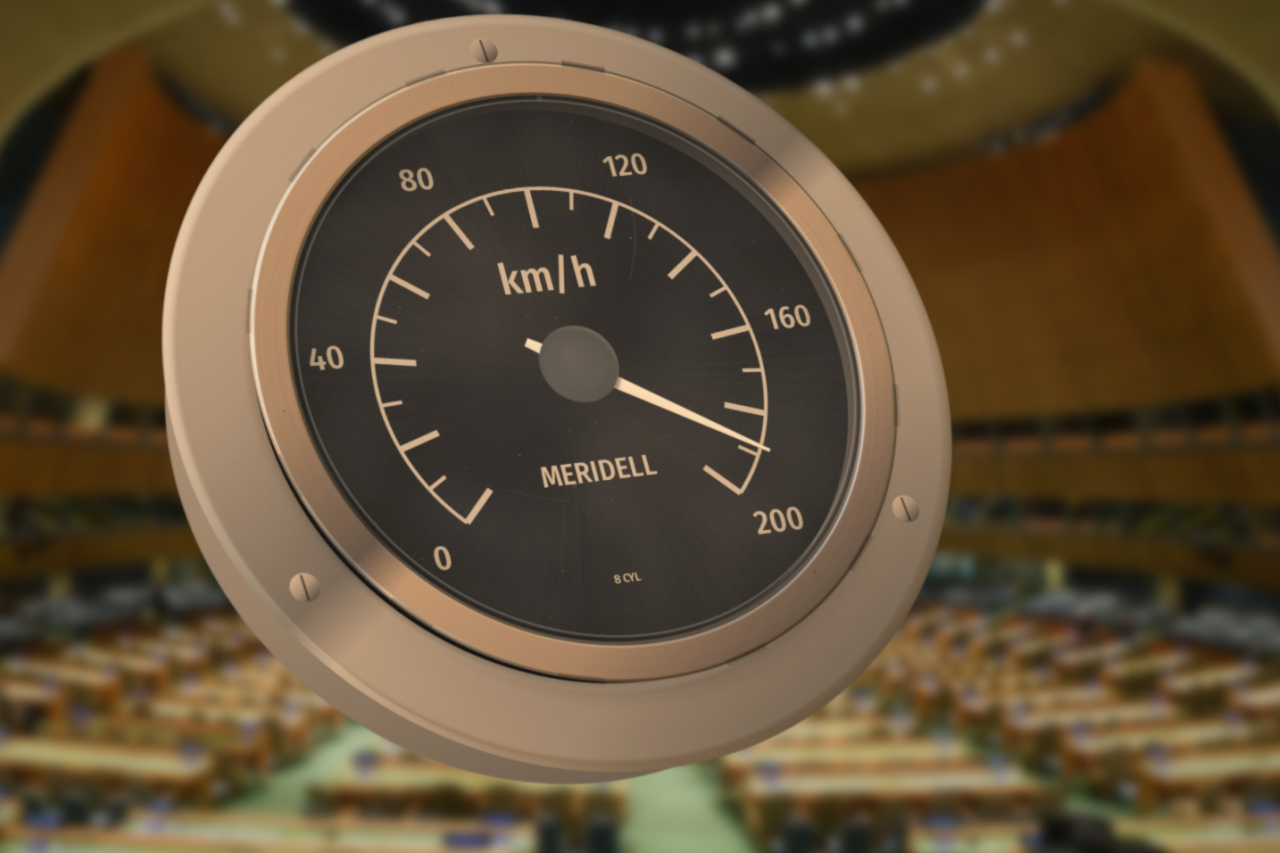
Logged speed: 190,km/h
